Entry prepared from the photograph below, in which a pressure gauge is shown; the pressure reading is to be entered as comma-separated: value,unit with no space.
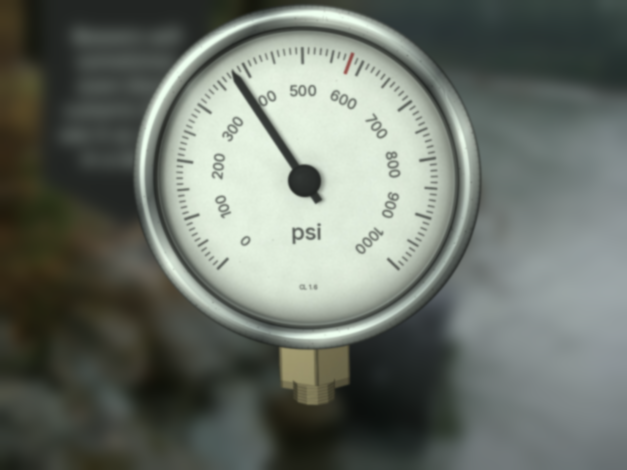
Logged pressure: 380,psi
